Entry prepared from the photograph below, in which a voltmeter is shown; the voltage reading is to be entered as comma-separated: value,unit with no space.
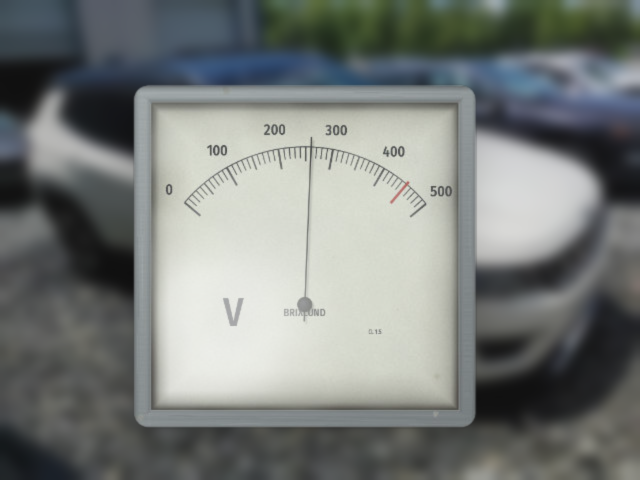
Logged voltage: 260,V
